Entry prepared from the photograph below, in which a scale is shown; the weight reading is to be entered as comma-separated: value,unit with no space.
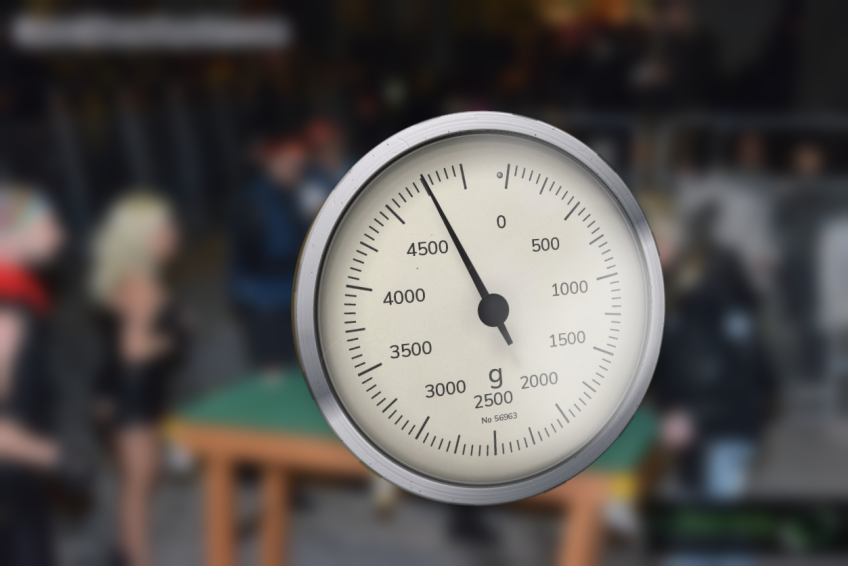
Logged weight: 4750,g
